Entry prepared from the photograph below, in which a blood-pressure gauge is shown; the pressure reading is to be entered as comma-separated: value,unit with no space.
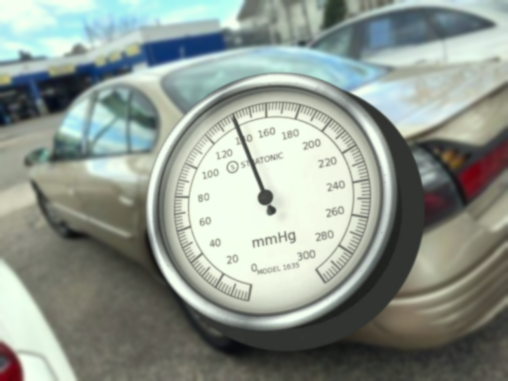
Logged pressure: 140,mmHg
